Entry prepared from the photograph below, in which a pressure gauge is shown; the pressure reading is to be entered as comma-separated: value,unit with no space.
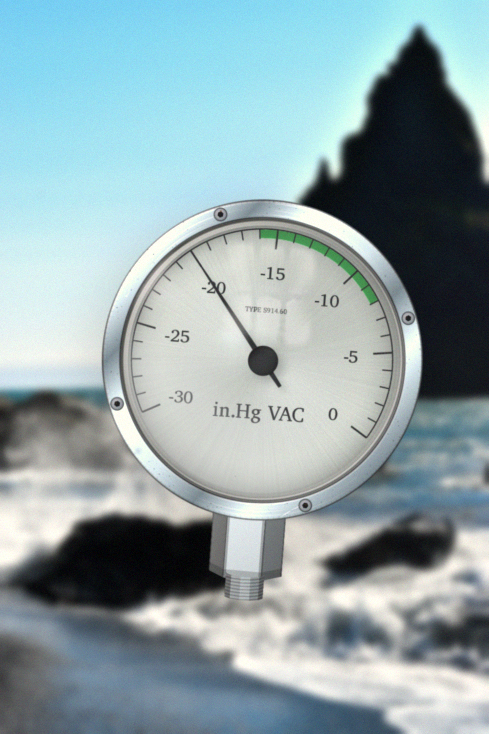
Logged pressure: -20,inHg
